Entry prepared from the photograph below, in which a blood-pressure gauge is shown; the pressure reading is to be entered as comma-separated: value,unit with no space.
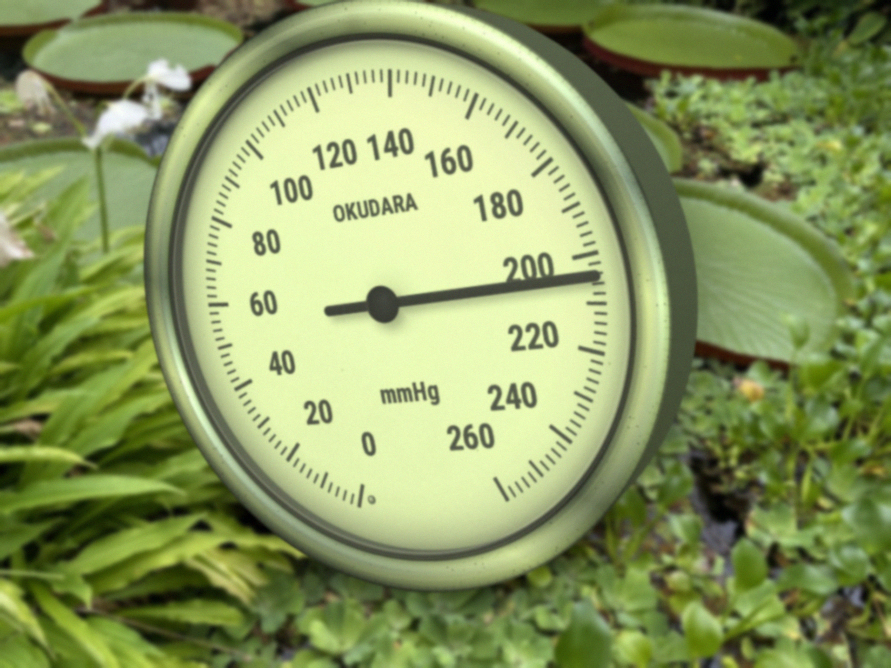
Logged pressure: 204,mmHg
